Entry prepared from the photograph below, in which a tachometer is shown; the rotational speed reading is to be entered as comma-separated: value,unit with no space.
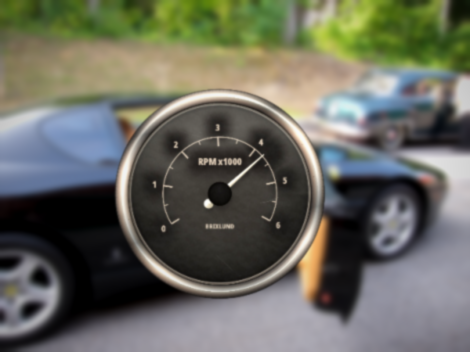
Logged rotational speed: 4250,rpm
